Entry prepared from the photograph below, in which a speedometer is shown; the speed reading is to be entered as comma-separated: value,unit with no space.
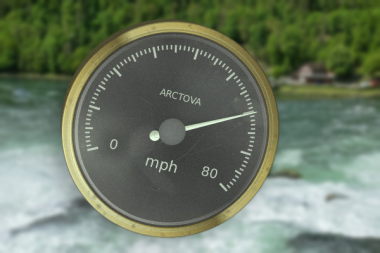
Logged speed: 60,mph
